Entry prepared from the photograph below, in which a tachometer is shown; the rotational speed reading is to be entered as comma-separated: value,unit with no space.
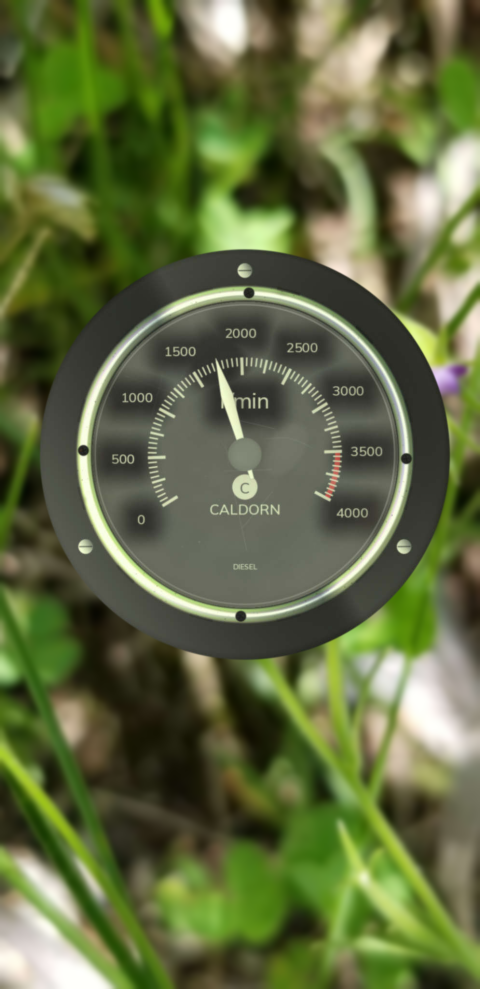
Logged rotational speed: 1750,rpm
